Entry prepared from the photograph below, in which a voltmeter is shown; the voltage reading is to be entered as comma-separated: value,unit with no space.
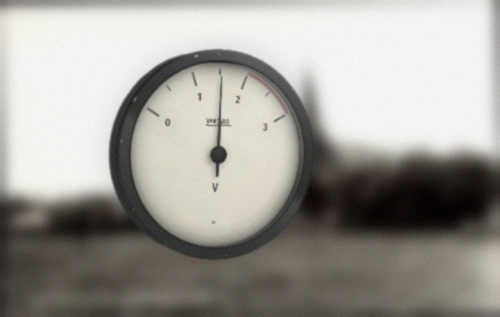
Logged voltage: 1.5,V
